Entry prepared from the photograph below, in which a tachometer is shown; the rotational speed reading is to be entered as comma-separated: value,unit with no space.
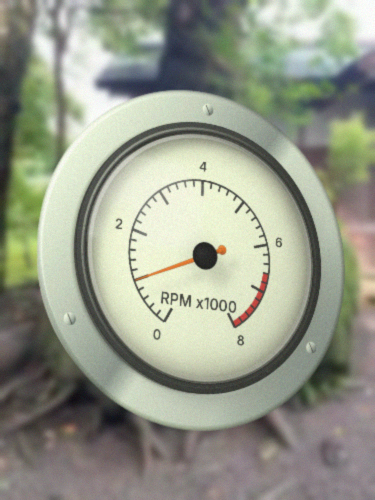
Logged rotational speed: 1000,rpm
